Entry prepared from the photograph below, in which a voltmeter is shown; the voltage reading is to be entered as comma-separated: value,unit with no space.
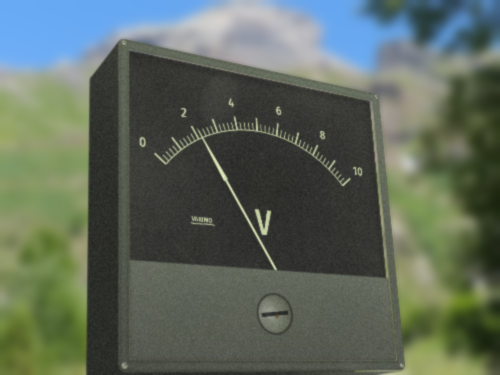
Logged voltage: 2,V
